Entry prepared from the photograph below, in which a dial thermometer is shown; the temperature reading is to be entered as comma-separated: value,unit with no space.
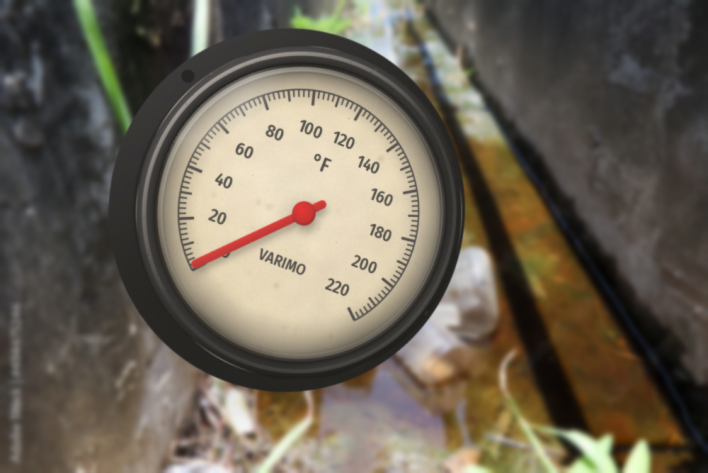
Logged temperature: 2,°F
